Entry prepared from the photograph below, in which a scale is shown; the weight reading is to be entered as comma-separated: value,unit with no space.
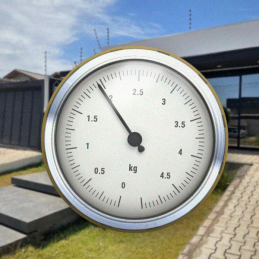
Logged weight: 1.95,kg
